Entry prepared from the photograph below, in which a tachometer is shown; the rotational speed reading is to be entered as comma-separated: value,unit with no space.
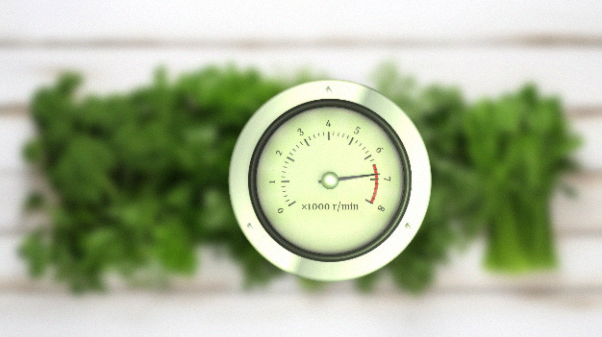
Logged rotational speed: 6800,rpm
